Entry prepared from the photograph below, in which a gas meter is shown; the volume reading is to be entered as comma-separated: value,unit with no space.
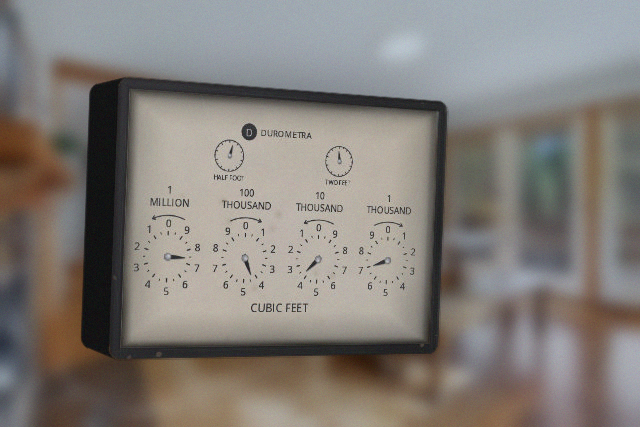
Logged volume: 743700,ft³
